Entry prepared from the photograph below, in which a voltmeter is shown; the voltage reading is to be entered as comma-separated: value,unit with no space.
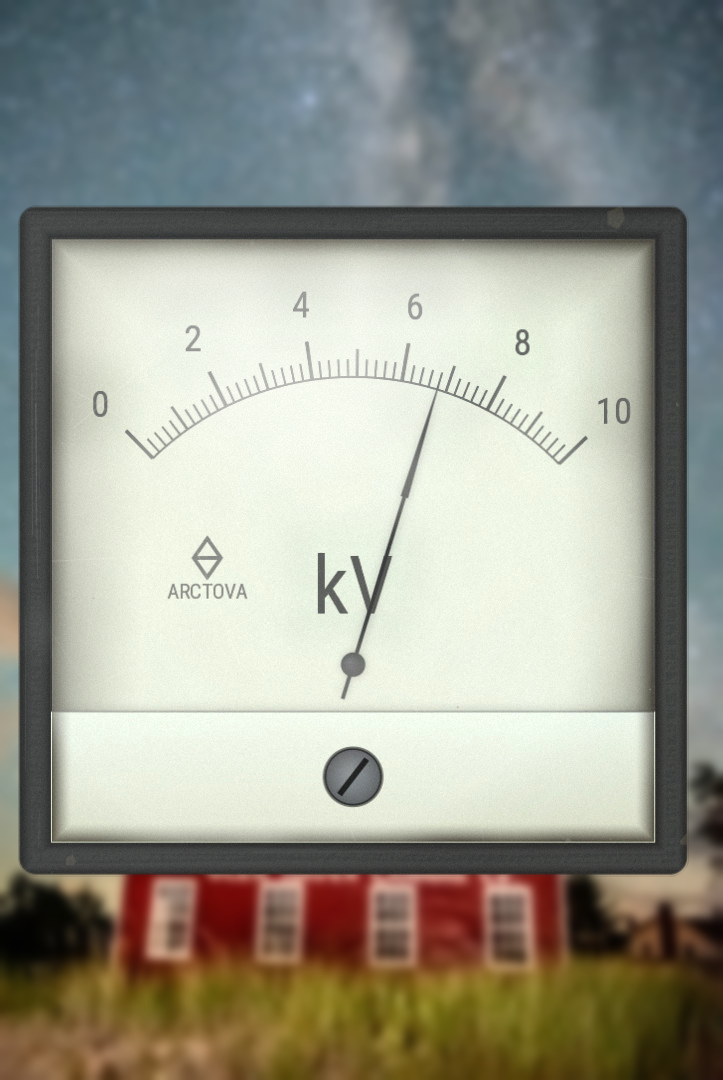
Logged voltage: 6.8,kV
